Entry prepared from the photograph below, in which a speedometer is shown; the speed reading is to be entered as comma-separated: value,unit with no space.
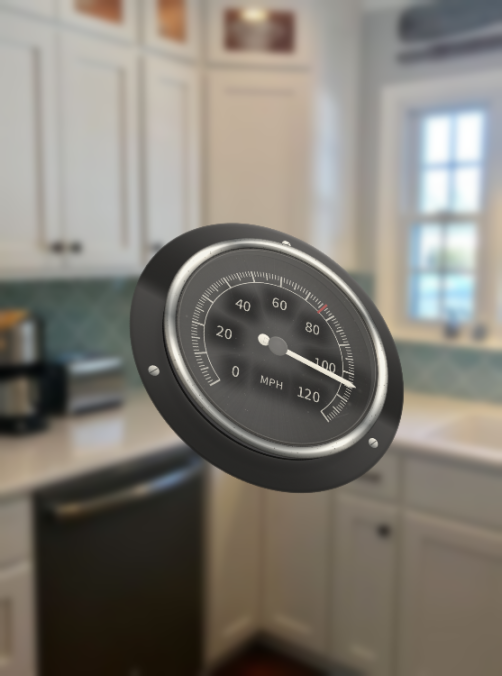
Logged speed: 105,mph
